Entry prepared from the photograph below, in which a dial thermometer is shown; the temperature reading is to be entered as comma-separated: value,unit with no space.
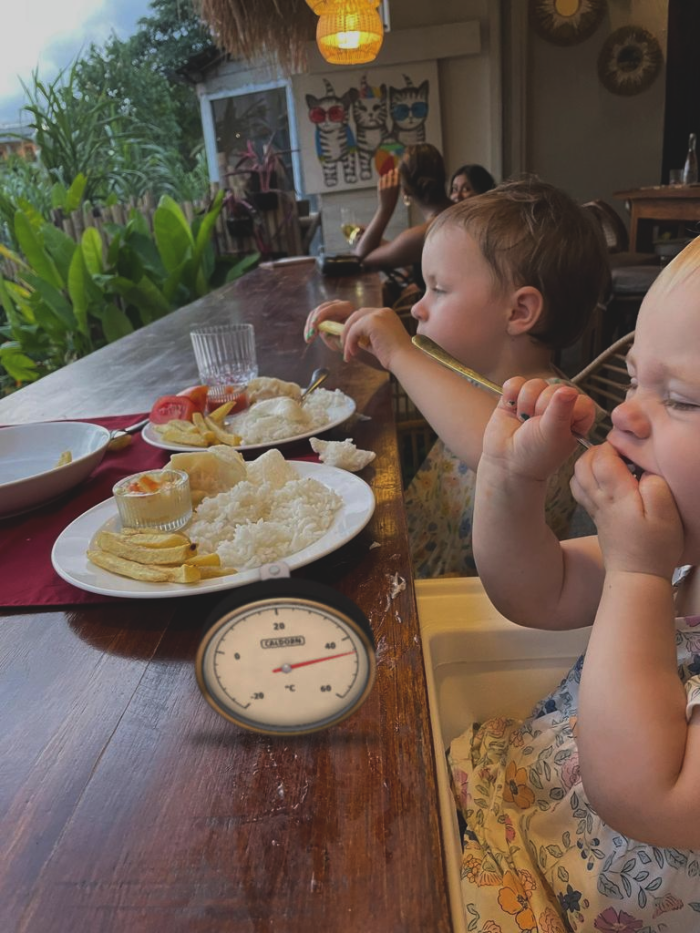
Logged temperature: 44,°C
